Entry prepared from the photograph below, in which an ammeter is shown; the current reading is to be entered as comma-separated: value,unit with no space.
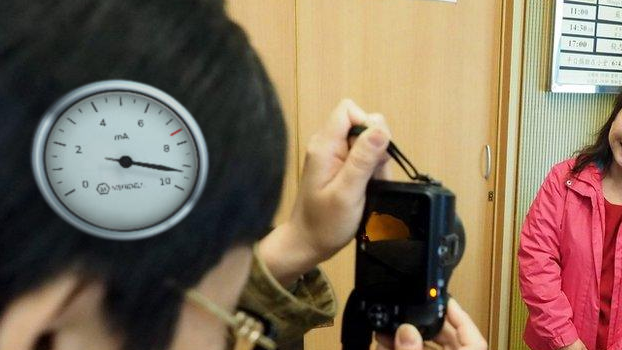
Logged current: 9.25,mA
